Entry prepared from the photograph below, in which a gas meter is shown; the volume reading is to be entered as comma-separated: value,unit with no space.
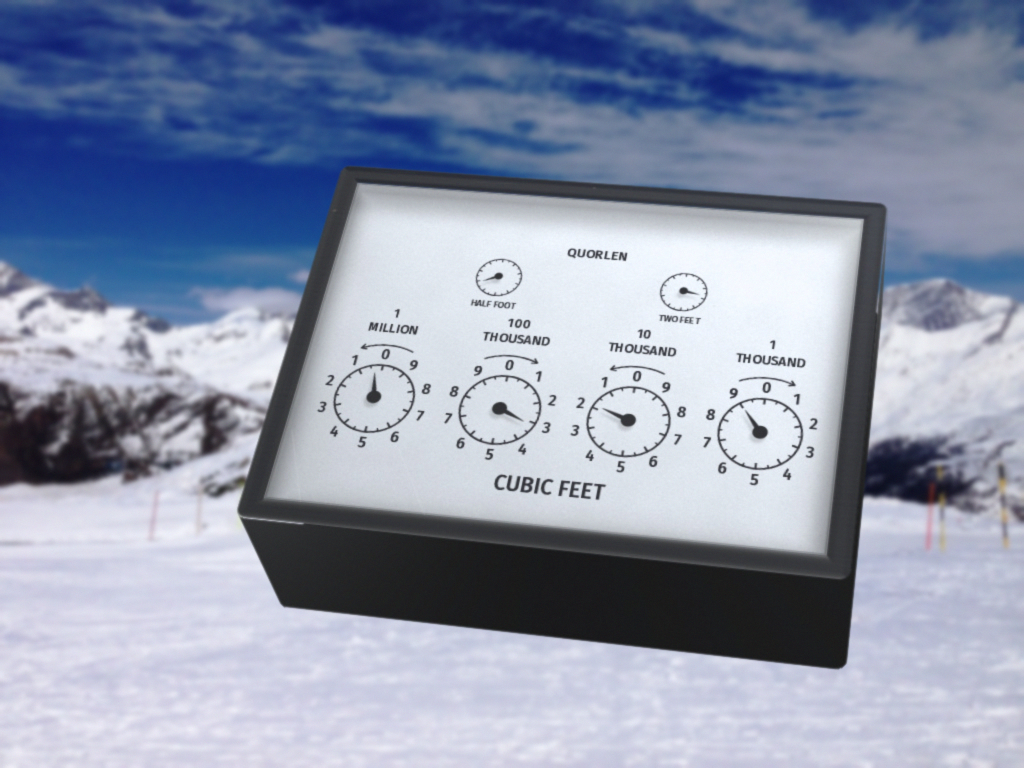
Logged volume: 31900,ft³
